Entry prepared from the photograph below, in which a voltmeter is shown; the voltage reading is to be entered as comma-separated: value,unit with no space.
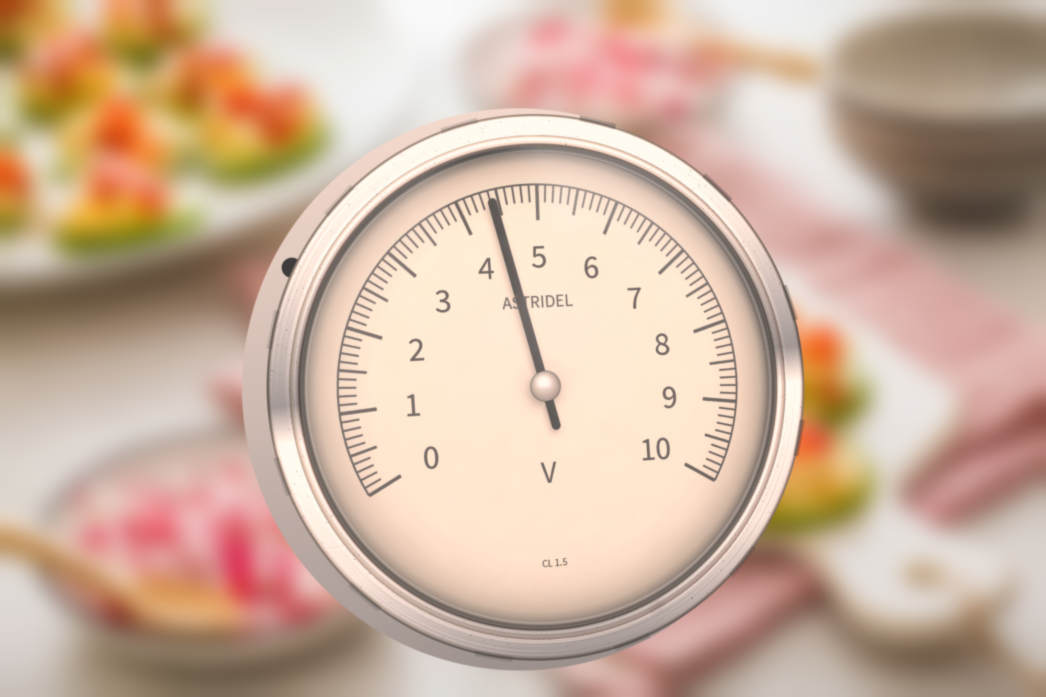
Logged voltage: 4.4,V
